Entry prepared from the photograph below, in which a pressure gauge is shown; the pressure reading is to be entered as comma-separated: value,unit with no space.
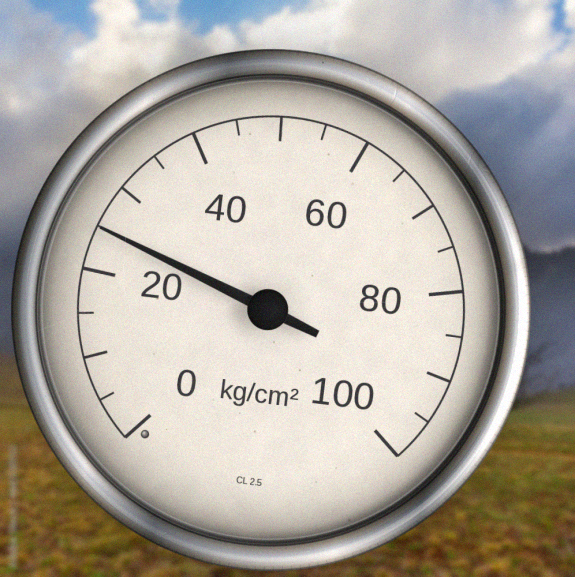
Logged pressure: 25,kg/cm²
